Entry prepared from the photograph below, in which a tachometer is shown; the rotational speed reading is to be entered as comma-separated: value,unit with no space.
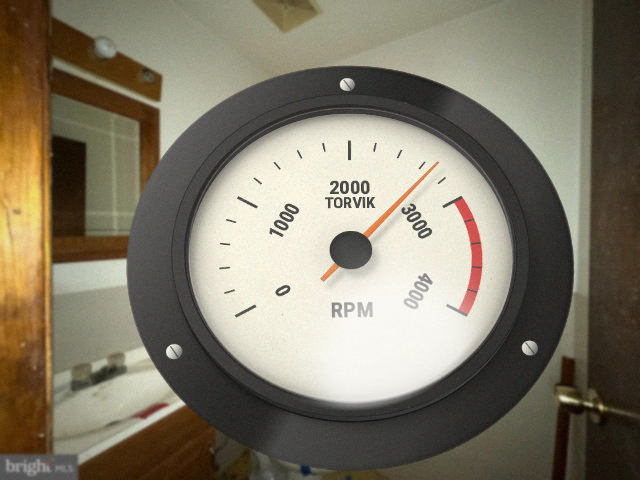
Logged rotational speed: 2700,rpm
